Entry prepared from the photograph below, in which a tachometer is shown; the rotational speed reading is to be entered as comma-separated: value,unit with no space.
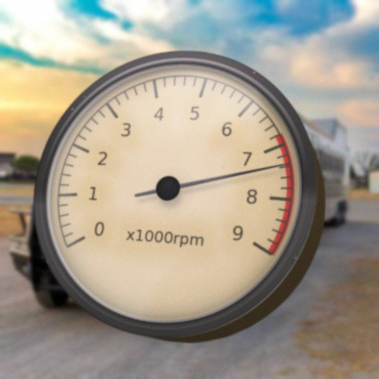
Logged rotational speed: 7400,rpm
